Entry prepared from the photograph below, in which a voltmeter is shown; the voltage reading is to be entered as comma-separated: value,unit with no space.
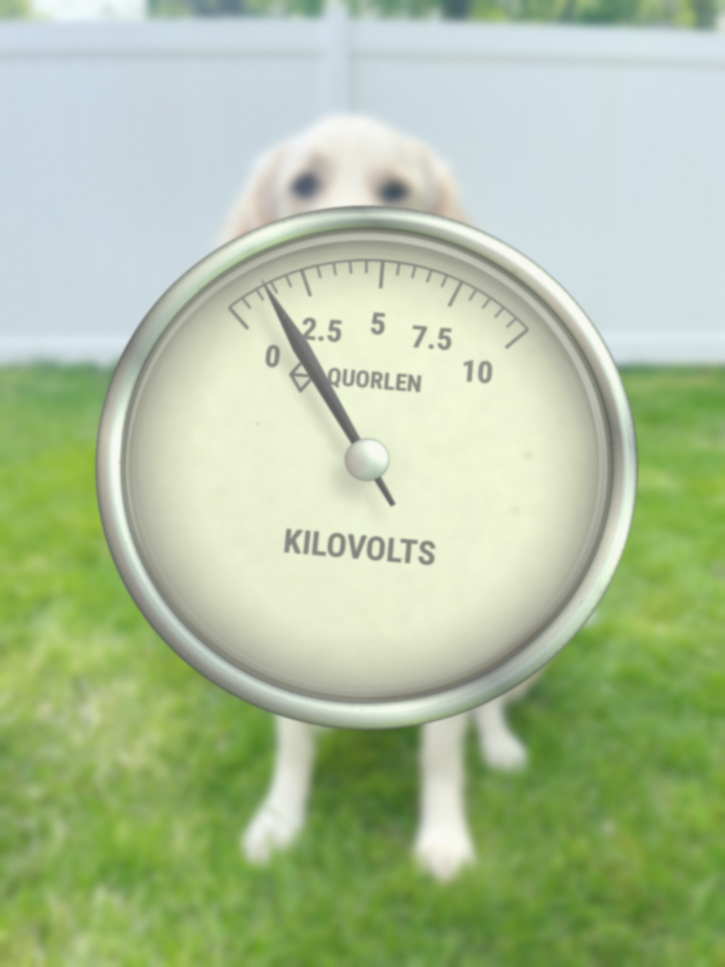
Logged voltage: 1.25,kV
